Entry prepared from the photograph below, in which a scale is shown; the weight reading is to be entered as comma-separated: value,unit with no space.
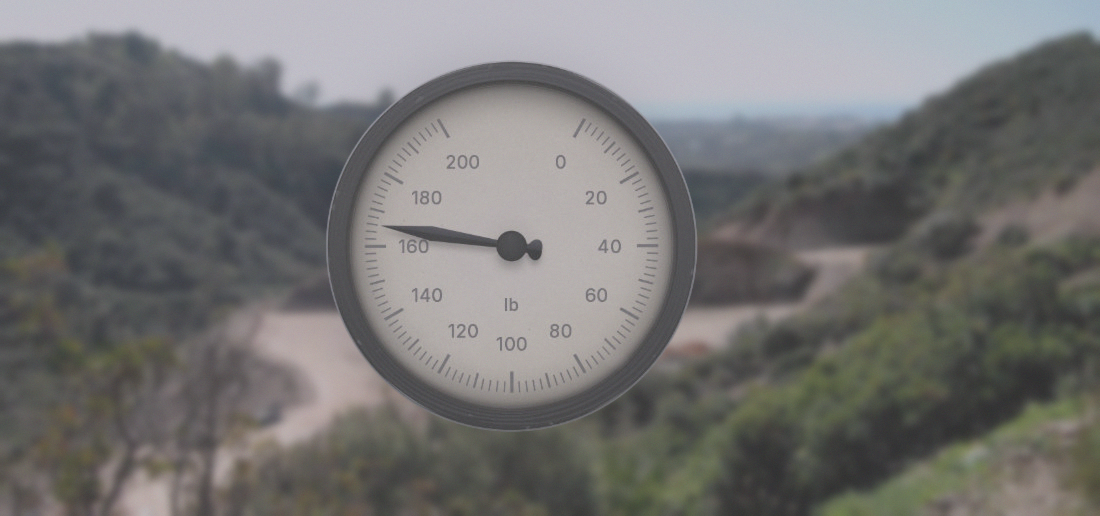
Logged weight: 166,lb
